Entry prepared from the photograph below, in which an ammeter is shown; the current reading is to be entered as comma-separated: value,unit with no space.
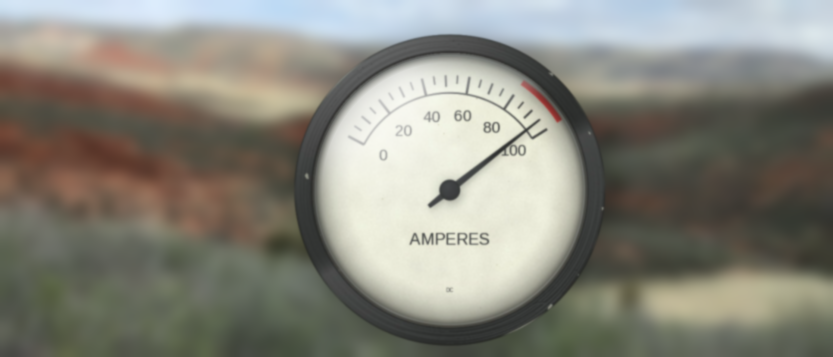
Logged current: 95,A
